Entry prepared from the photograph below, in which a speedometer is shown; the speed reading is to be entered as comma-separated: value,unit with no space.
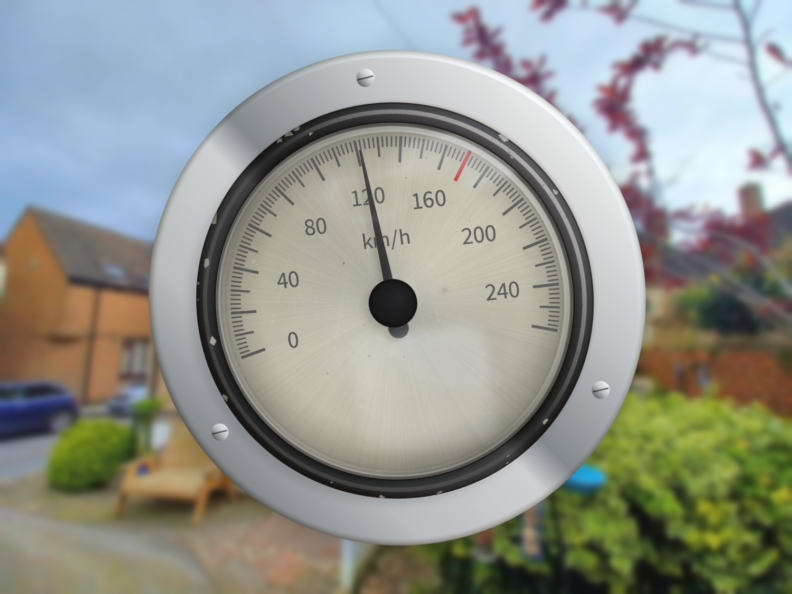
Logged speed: 122,km/h
